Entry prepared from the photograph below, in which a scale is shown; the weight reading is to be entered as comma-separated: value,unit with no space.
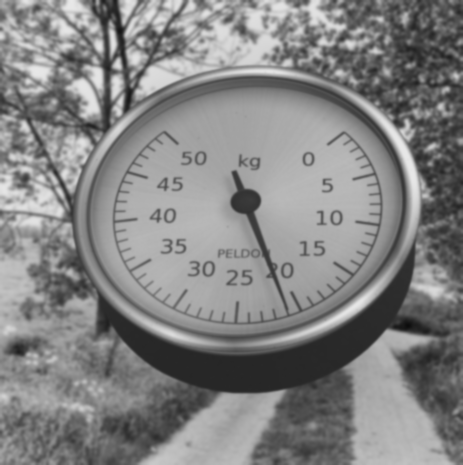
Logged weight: 21,kg
